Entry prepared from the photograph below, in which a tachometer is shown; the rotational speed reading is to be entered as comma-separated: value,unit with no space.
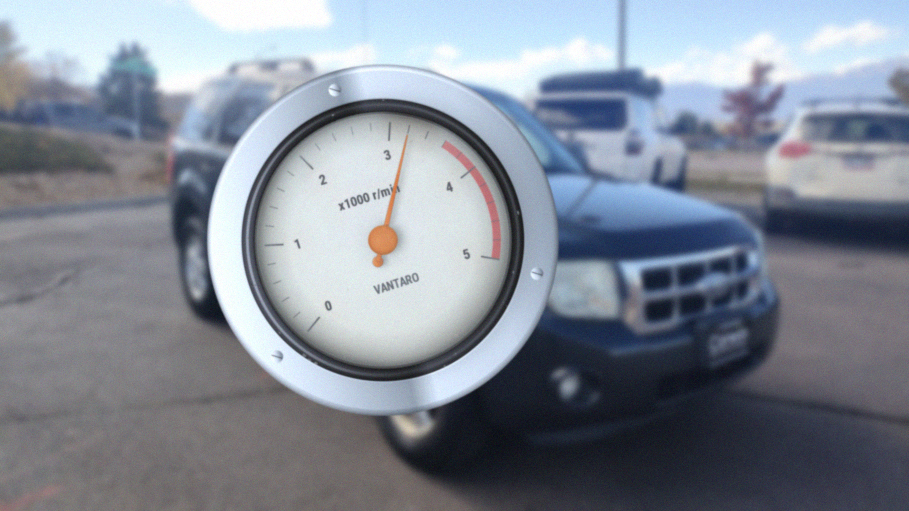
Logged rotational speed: 3200,rpm
